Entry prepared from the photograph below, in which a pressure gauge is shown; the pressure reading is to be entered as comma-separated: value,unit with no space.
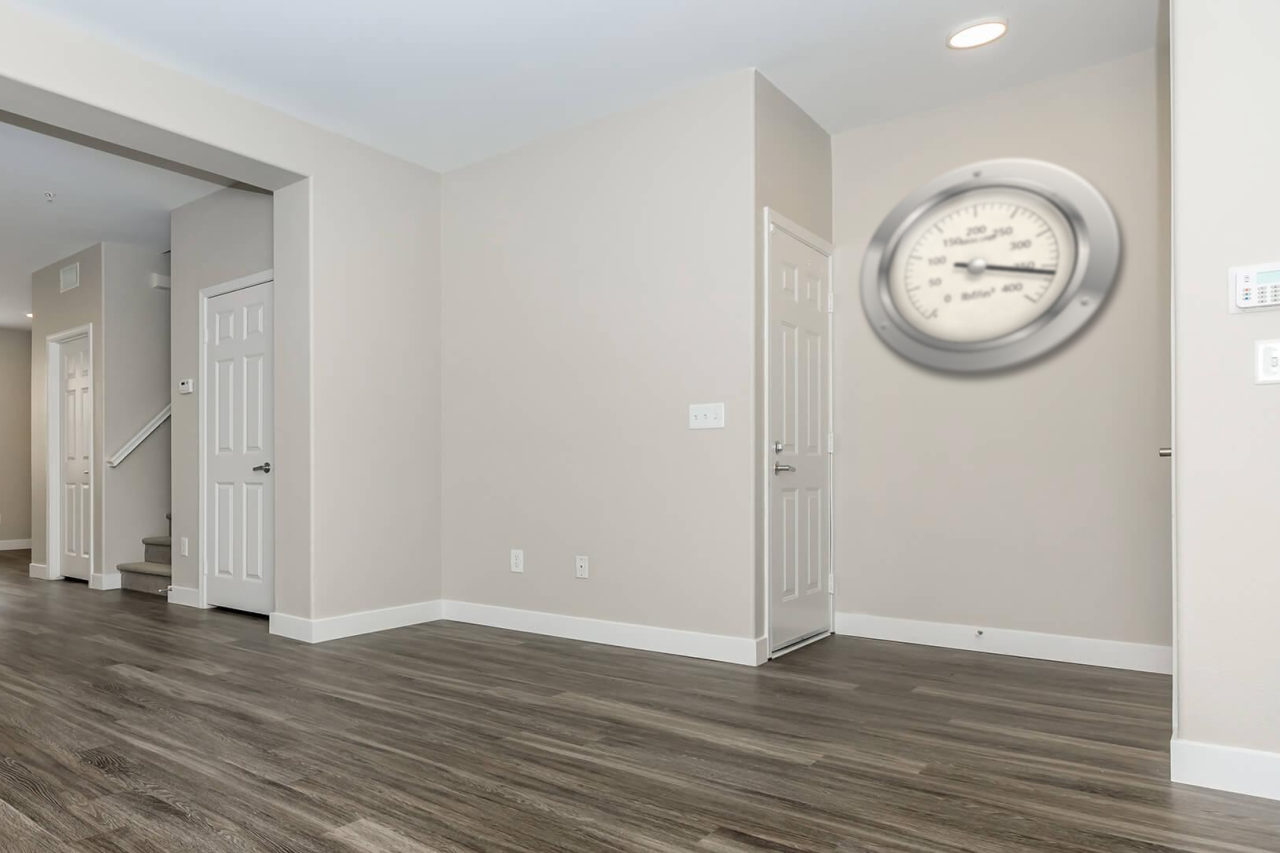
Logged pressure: 360,psi
